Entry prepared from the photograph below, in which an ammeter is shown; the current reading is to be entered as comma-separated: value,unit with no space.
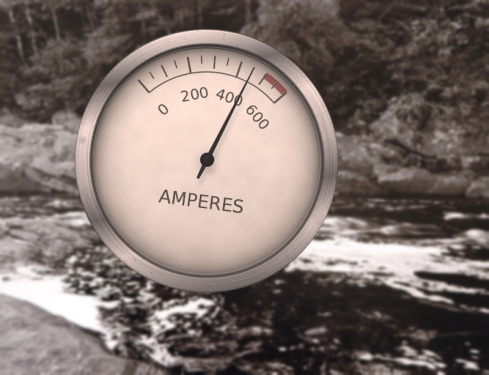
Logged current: 450,A
